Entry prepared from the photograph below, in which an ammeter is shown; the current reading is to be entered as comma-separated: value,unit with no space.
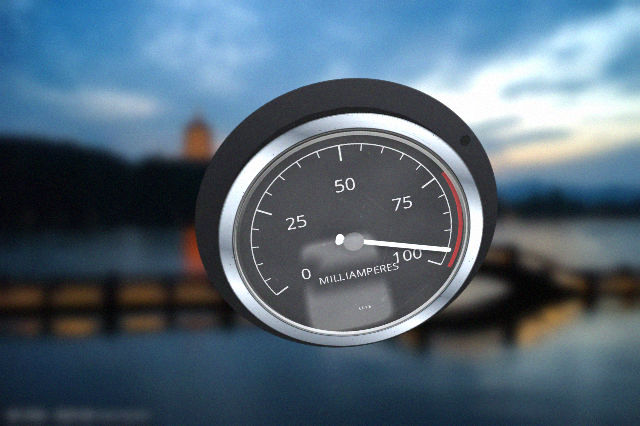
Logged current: 95,mA
